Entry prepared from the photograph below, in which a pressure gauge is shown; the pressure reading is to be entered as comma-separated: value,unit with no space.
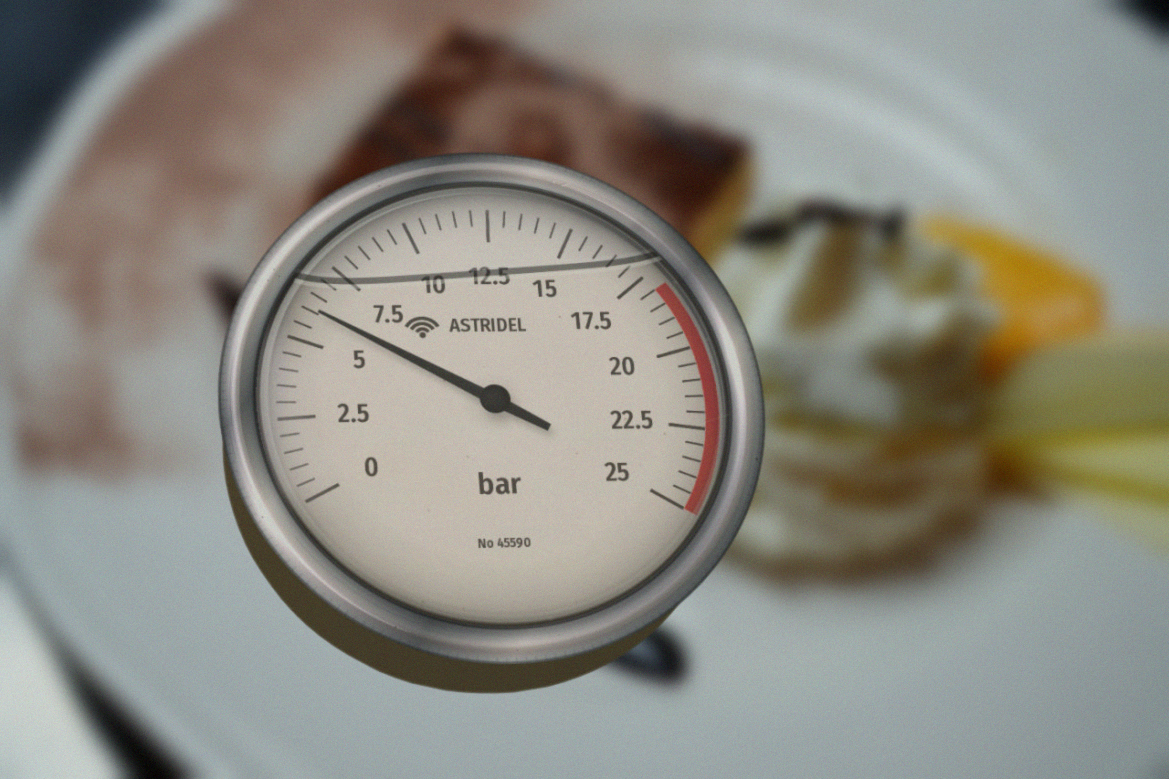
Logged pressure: 6,bar
